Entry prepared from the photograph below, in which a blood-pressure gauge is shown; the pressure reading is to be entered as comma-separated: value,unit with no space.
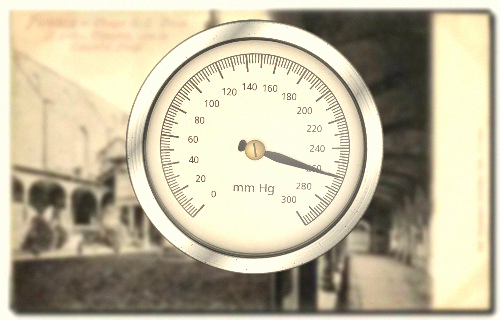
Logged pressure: 260,mmHg
